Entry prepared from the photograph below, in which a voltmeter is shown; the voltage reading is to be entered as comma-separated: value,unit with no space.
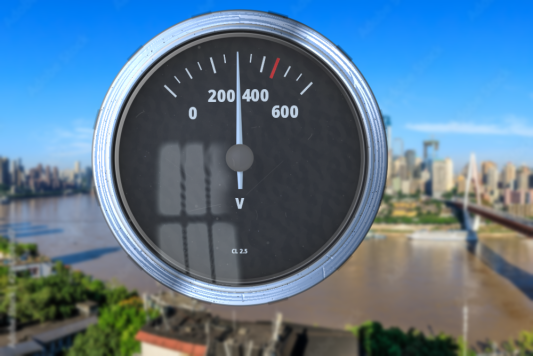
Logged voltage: 300,V
